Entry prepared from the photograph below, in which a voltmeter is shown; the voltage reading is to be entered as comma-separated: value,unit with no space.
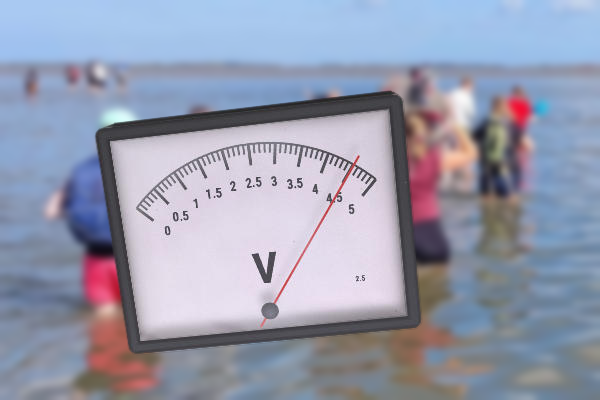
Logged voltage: 4.5,V
